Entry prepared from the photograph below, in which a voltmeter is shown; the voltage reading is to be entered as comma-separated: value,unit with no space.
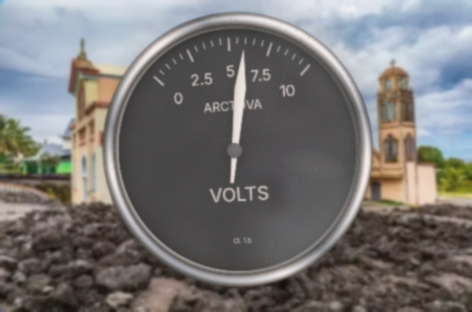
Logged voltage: 6,V
